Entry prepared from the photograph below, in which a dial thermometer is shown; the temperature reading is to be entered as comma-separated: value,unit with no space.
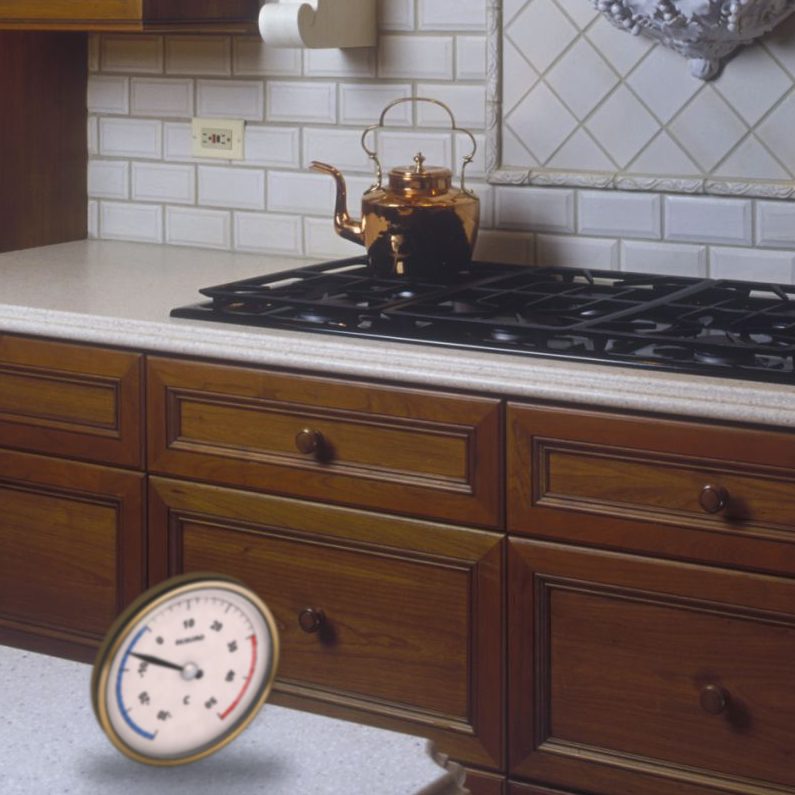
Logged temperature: -6,°C
